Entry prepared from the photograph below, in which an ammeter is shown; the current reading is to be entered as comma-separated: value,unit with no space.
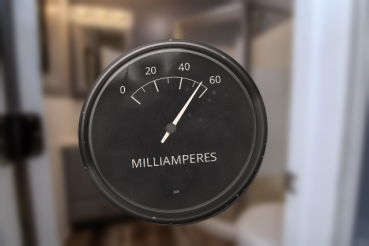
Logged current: 55,mA
